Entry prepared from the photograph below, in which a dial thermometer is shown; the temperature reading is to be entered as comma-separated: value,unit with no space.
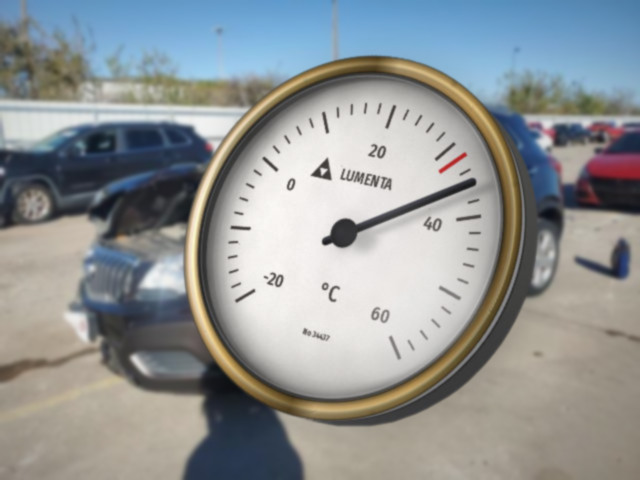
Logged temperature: 36,°C
